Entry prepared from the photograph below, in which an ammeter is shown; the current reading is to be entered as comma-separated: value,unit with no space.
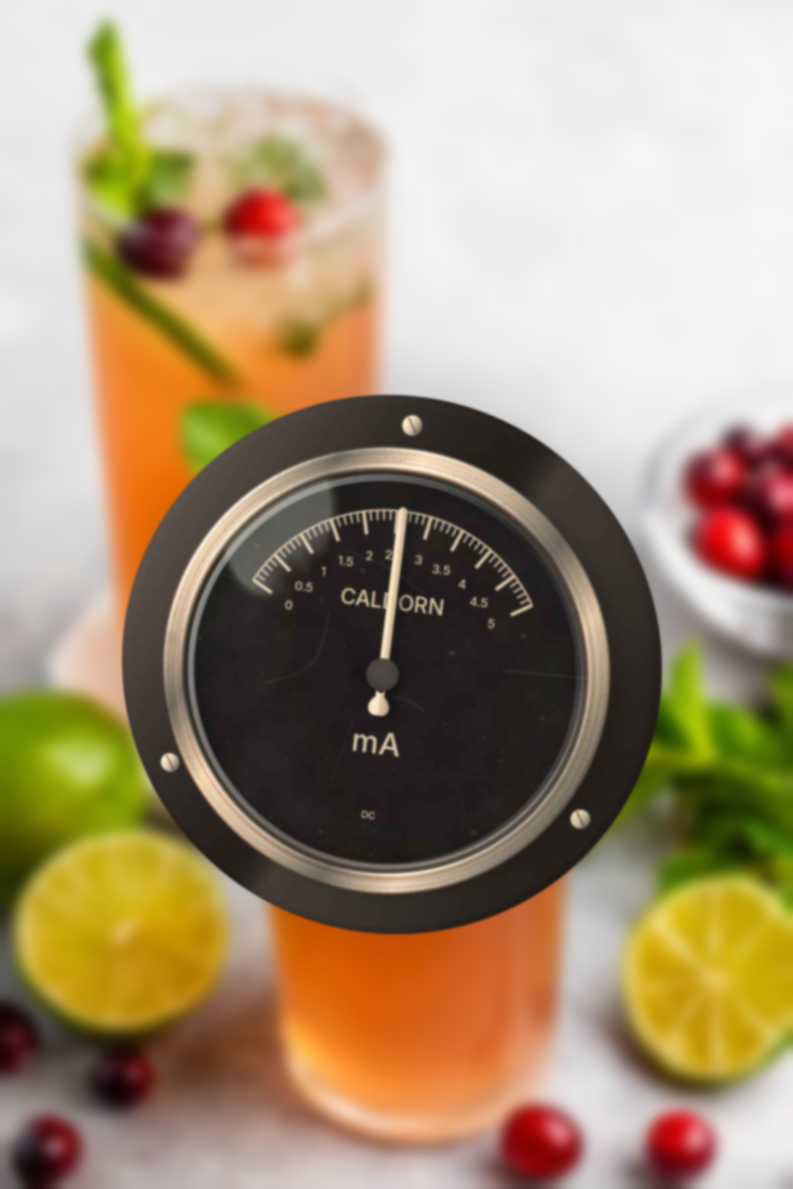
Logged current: 2.6,mA
